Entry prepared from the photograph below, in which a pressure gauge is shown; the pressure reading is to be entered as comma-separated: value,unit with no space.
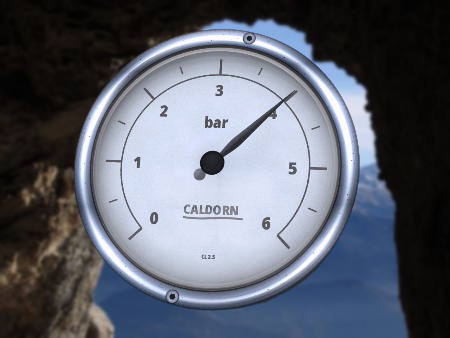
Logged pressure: 4,bar
